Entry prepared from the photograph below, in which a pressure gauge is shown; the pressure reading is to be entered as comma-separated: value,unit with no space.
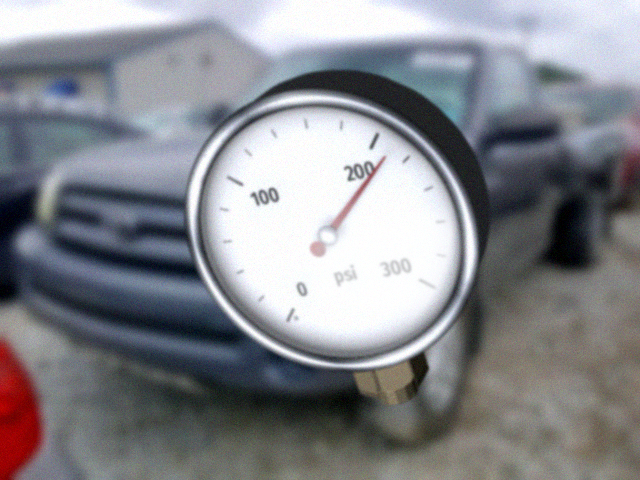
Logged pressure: 210,psi
